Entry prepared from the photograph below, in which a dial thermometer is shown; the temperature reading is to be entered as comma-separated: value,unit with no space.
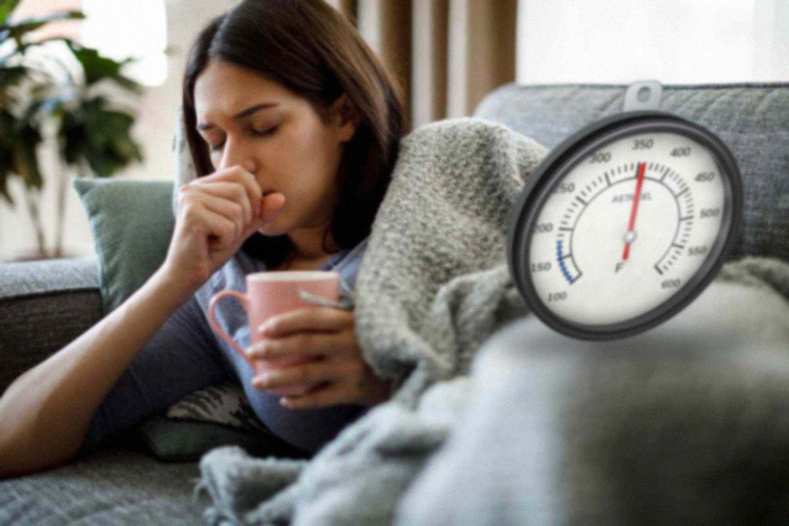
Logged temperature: 350,°F
